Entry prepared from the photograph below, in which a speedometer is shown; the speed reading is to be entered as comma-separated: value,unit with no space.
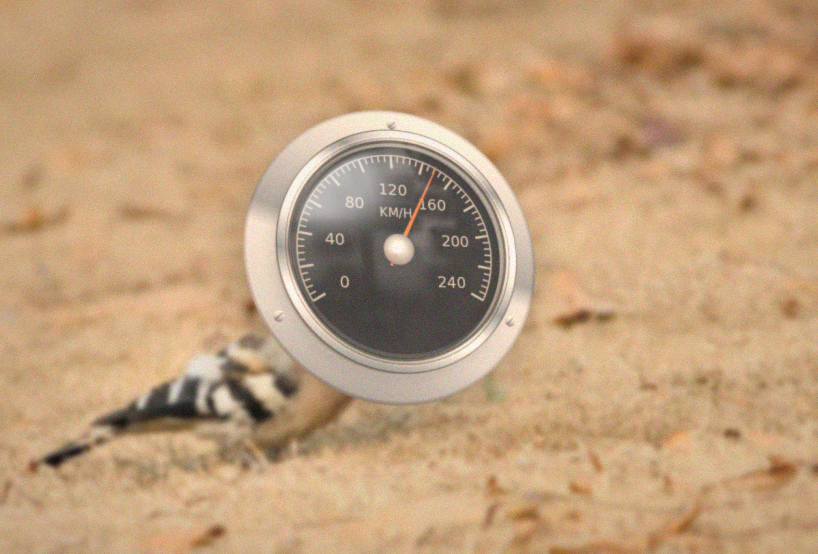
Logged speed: 148,km/h
